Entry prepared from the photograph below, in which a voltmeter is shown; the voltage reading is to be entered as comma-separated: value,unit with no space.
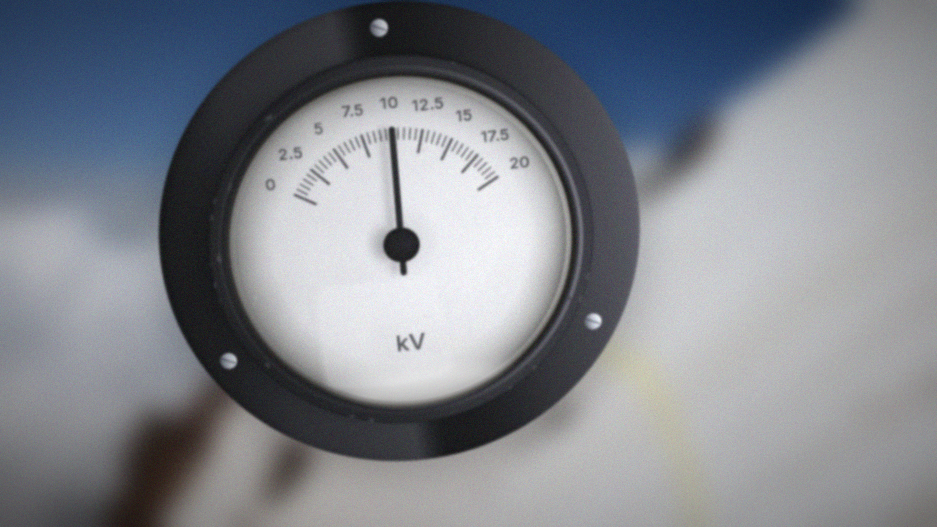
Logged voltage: 10,kV
